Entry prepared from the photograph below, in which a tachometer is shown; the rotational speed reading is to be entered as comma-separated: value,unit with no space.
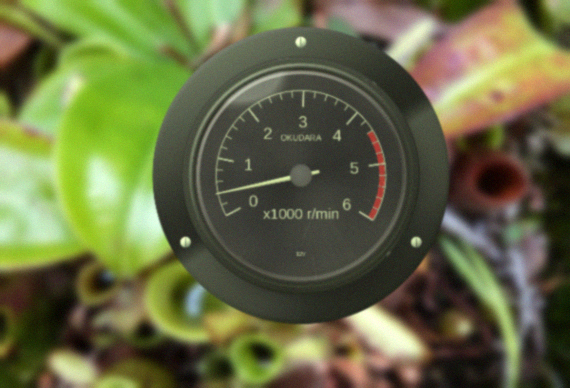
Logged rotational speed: 400,rpm
